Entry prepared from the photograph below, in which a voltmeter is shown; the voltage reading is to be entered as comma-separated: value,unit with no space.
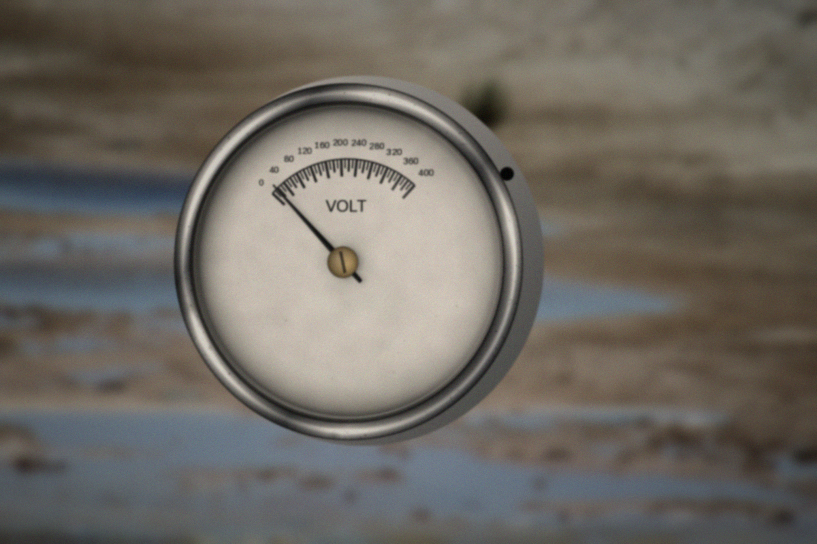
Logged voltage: 20,V
